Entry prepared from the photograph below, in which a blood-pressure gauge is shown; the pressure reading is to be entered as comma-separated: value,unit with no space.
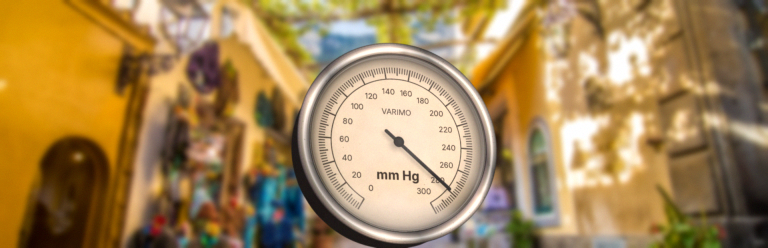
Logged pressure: 280,mmHg
